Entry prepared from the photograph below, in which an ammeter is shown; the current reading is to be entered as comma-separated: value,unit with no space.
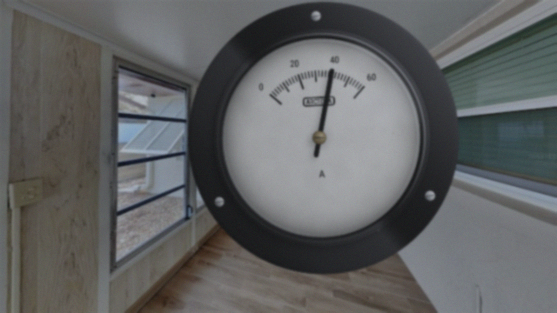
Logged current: 40,A
